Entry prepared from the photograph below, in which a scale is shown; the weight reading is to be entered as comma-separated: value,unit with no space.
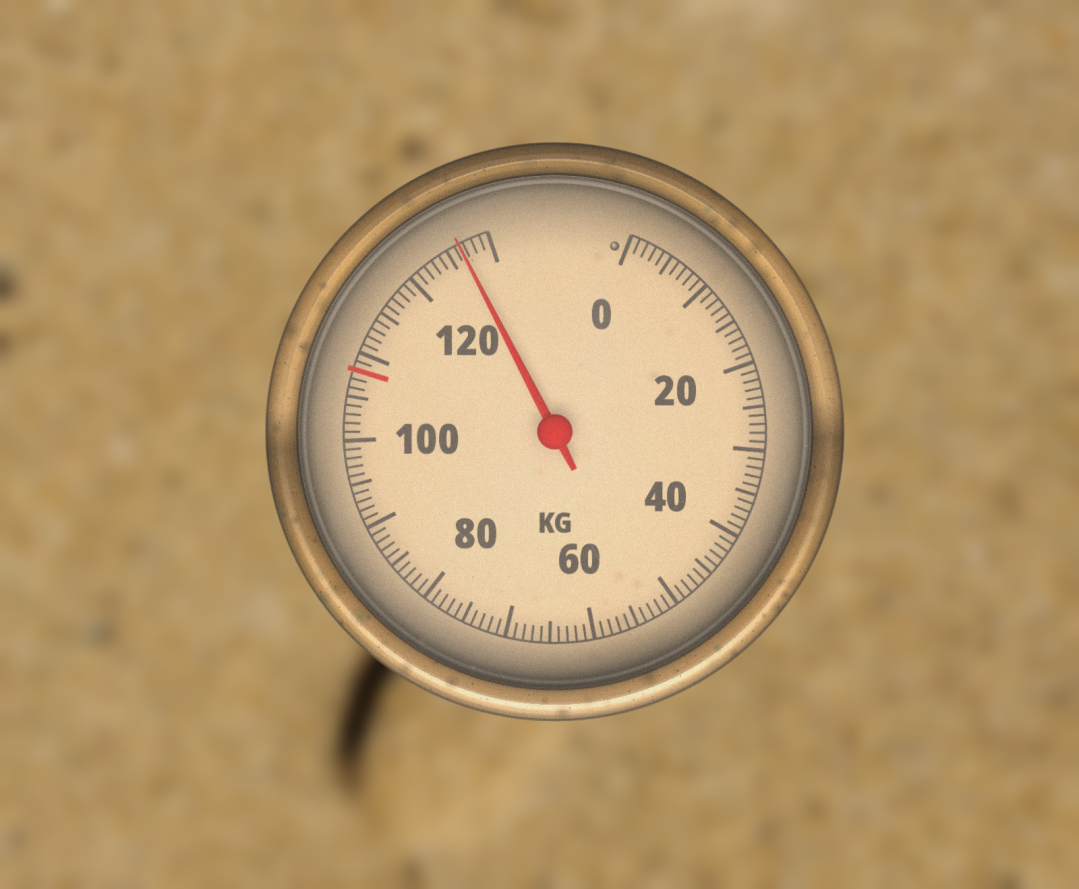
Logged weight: 126.5,kg
